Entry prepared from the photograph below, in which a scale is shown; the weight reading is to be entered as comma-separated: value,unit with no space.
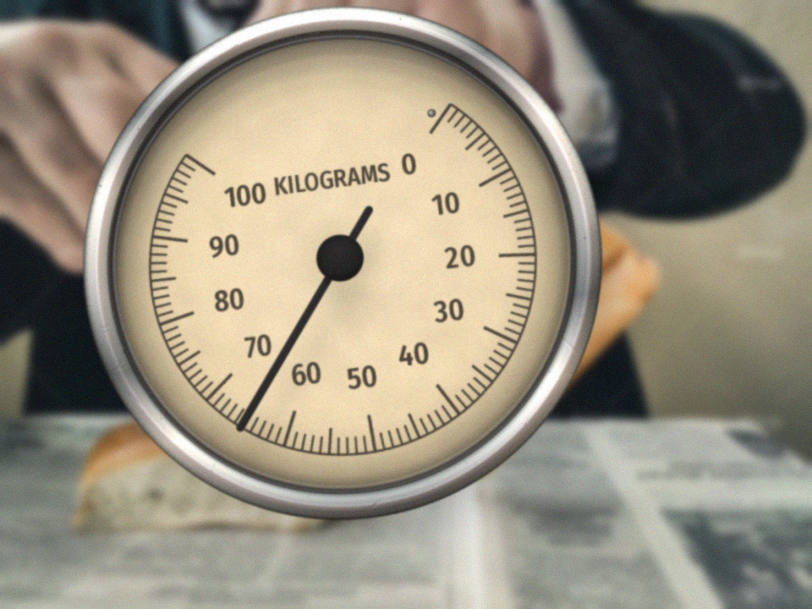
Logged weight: 65,kg
